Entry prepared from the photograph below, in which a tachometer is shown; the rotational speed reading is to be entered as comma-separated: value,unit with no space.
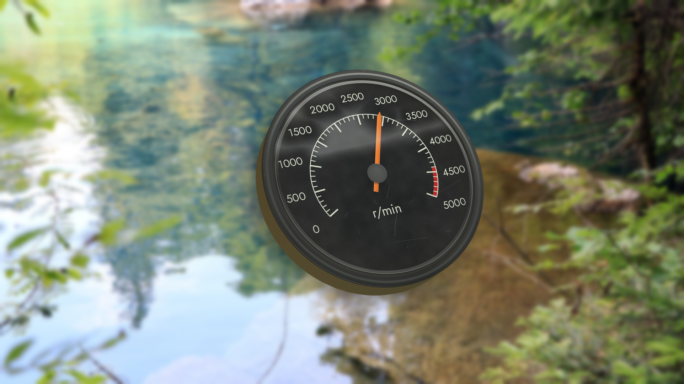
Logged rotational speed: 2900,rpm
